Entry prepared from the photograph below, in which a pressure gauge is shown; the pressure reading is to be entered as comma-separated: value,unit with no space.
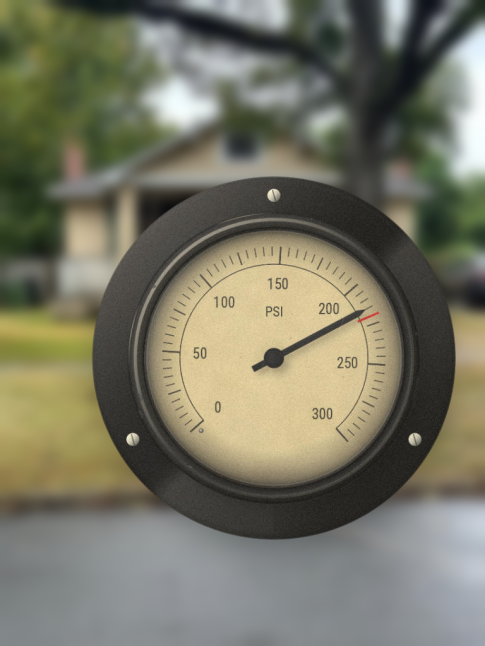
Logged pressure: 215,psi
